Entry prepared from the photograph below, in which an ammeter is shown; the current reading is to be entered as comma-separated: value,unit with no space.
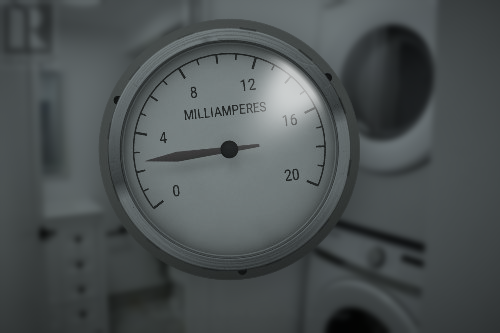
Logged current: 2.5,mA
